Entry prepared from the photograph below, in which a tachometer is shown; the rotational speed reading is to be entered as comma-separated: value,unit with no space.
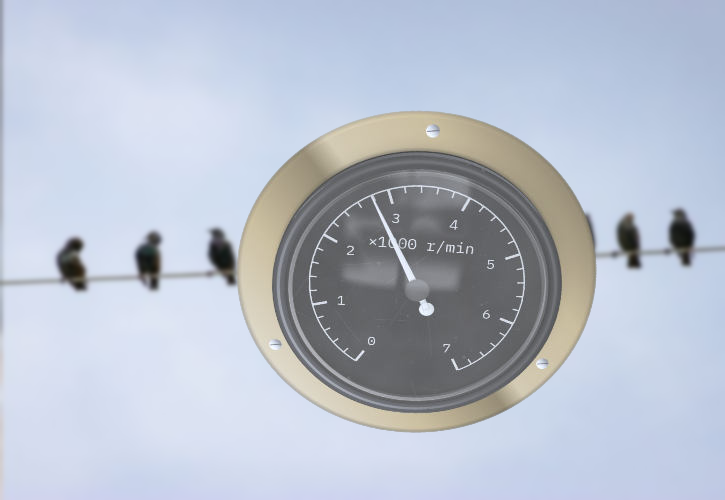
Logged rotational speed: 2800,rpm
